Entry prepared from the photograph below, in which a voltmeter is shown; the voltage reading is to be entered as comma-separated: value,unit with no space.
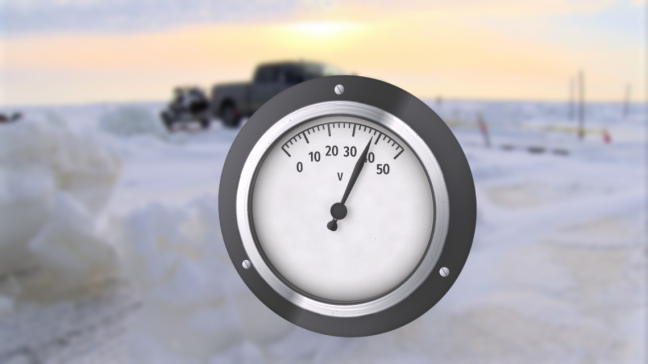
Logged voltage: 38,V
